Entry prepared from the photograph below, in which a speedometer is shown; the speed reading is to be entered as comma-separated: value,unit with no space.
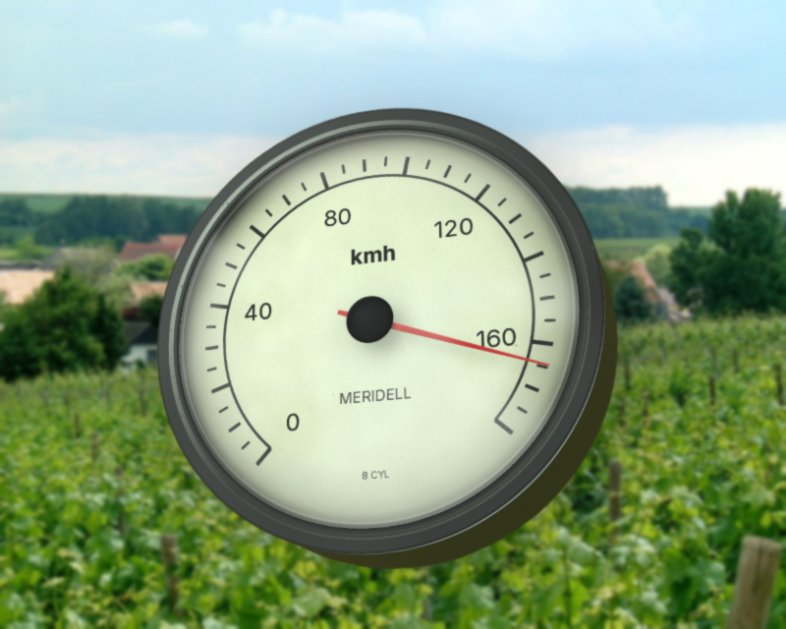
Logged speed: 165,km/h
